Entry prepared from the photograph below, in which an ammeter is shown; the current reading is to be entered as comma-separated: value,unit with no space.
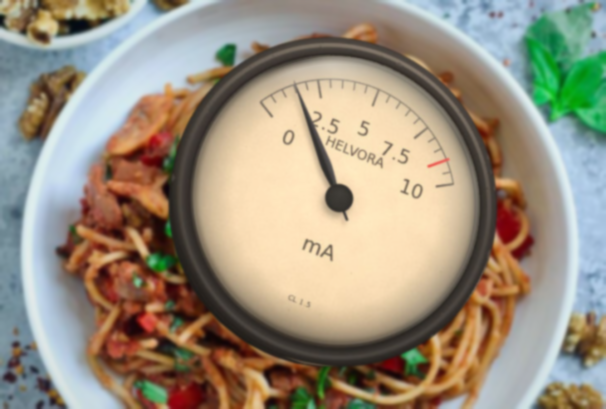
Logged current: 1.5,mA
